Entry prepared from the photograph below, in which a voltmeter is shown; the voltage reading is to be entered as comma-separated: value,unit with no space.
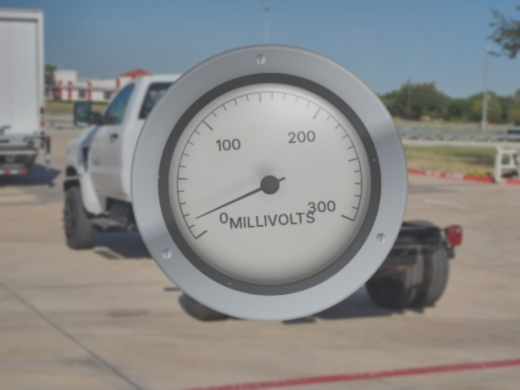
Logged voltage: 15,mV
